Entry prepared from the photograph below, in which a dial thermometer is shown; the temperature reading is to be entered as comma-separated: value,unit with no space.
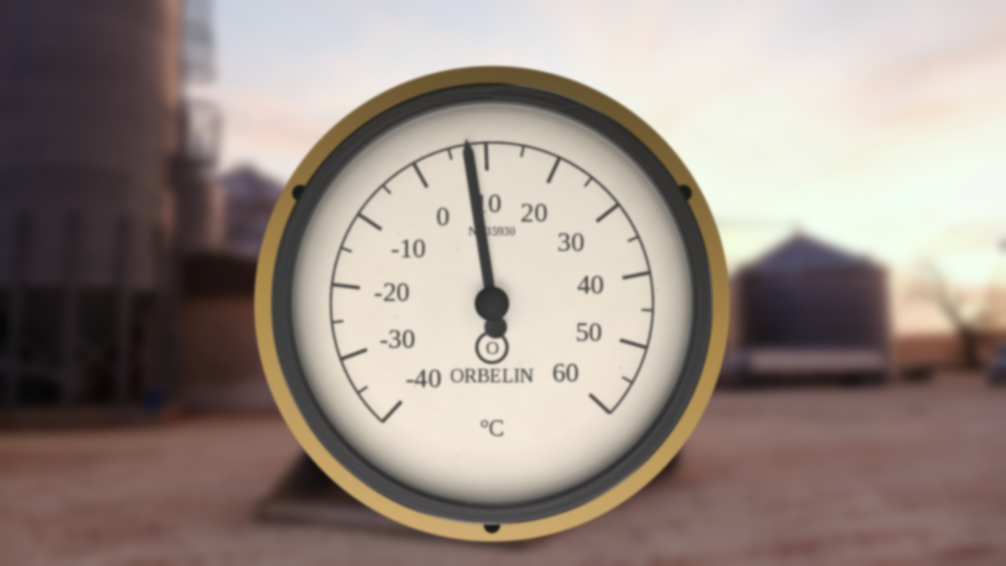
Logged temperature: 7.5,°C
